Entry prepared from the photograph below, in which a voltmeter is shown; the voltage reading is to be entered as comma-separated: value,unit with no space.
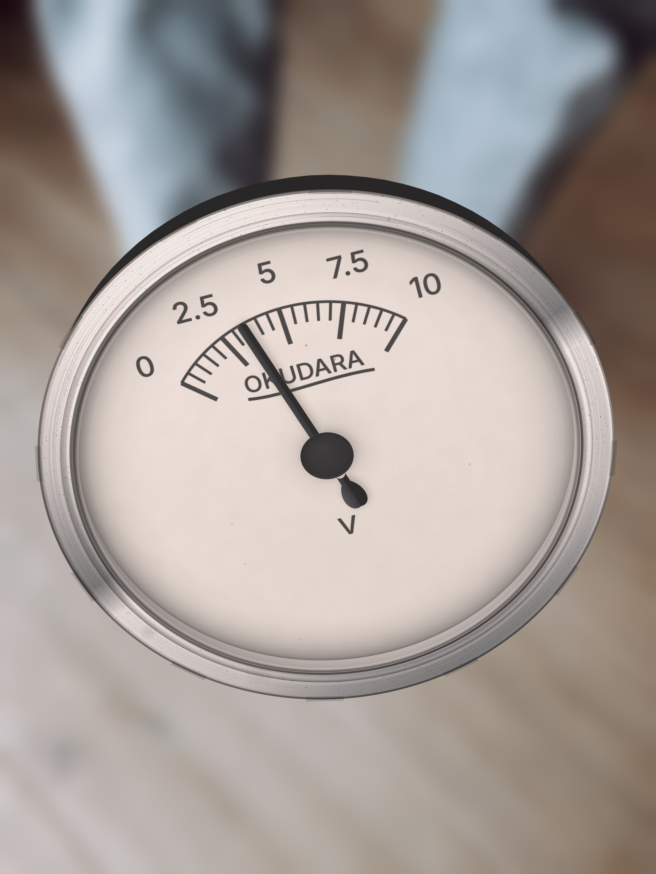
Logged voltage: 3.5,V
